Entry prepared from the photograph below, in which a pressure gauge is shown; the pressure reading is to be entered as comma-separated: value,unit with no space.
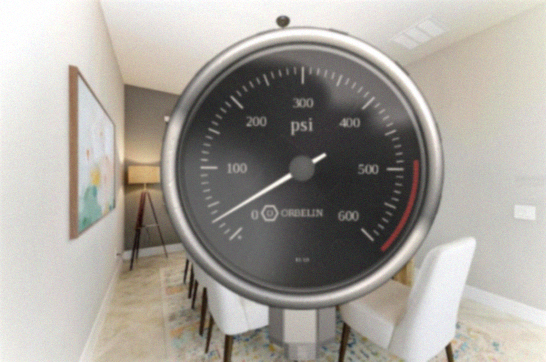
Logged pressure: 30,psi
